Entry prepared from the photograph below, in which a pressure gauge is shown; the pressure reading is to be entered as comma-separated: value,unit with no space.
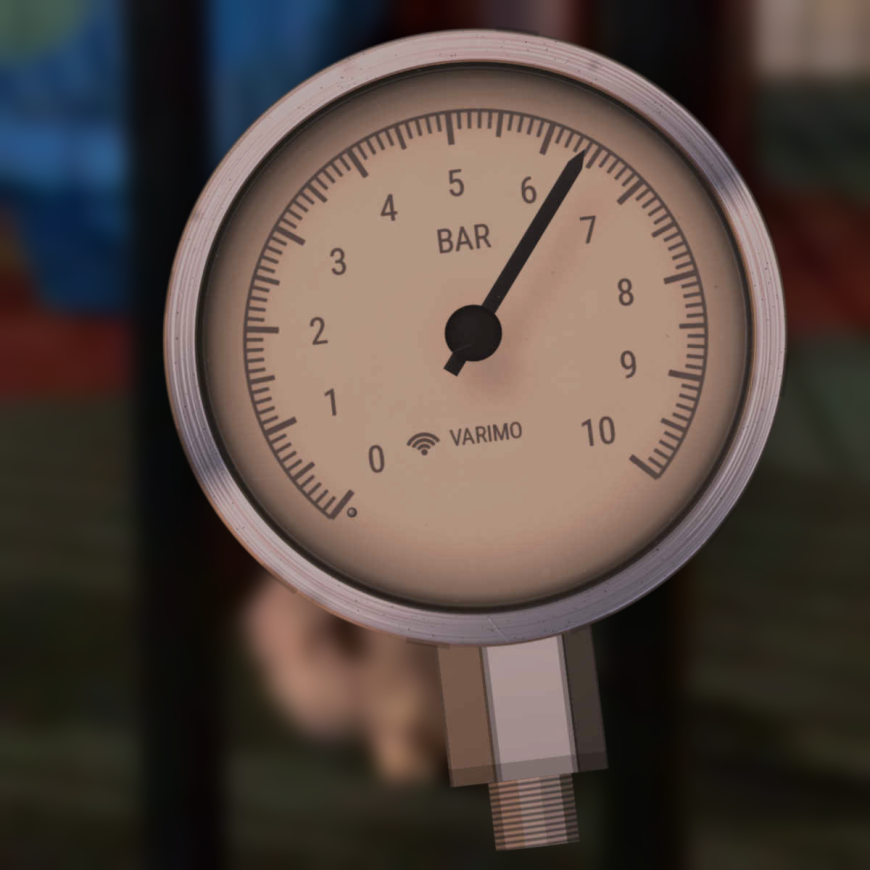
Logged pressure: 6.4,bar
